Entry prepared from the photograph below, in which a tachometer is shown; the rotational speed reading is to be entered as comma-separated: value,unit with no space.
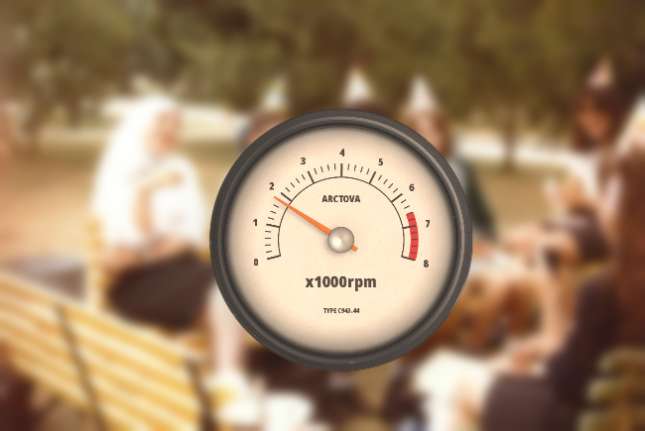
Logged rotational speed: 1800,rpm
